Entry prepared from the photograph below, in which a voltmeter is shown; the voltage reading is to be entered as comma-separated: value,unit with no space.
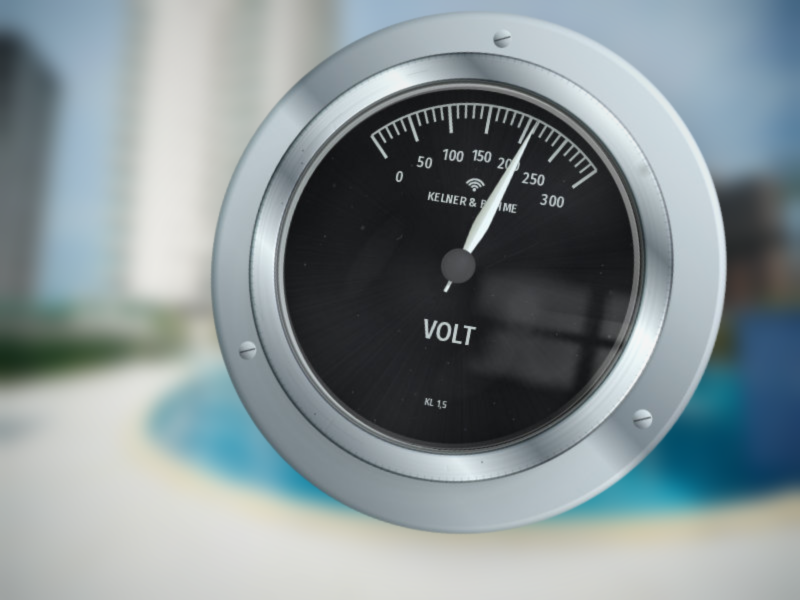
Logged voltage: 210,V
